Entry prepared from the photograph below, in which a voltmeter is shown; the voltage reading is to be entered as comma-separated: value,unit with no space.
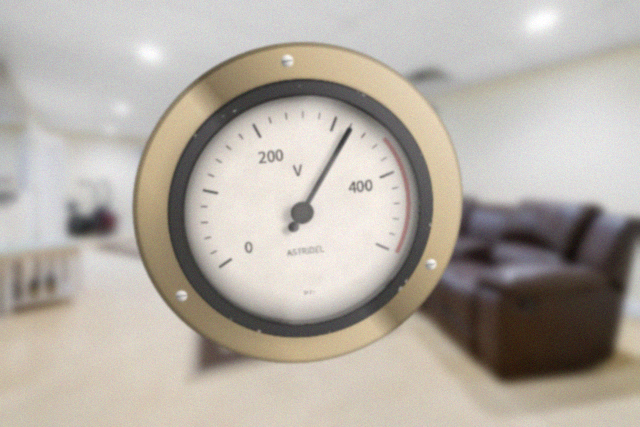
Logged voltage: 320,V
